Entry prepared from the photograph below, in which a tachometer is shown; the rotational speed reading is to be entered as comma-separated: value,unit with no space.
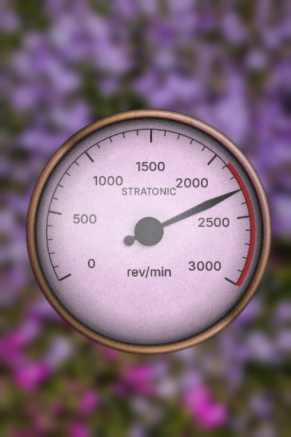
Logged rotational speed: 2300,rpm
